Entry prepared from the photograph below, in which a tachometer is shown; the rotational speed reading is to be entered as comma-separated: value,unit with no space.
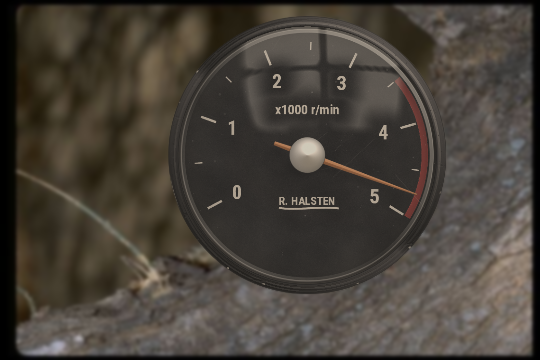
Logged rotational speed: 4750,rpm
